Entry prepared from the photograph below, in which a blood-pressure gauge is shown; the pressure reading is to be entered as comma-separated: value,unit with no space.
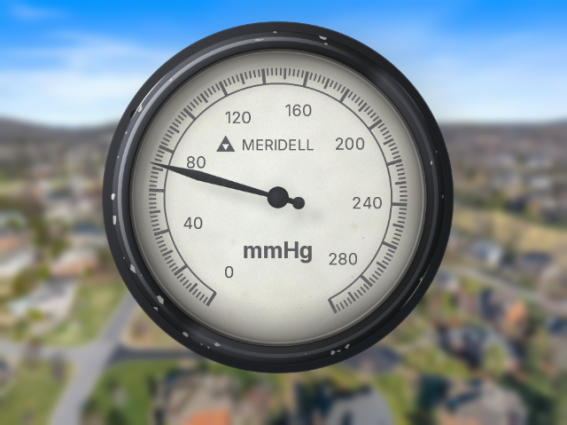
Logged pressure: 72,mmHg
